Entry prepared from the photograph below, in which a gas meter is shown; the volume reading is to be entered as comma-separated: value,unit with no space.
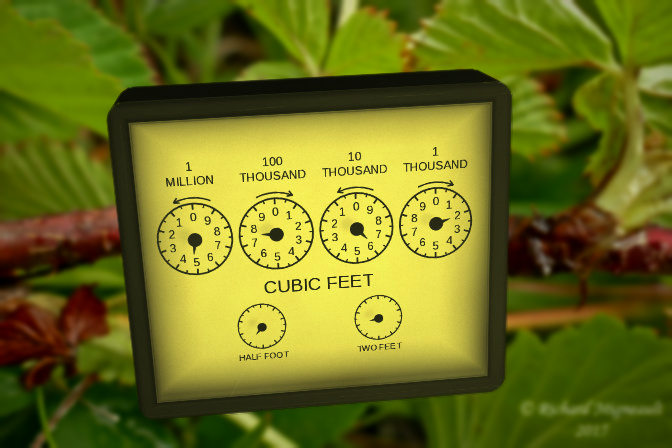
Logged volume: 476200,ft³
